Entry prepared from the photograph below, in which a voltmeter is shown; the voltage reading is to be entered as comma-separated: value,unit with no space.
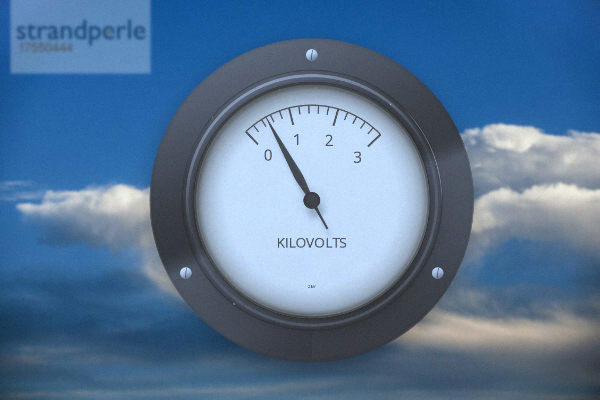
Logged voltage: 0.5,kV
